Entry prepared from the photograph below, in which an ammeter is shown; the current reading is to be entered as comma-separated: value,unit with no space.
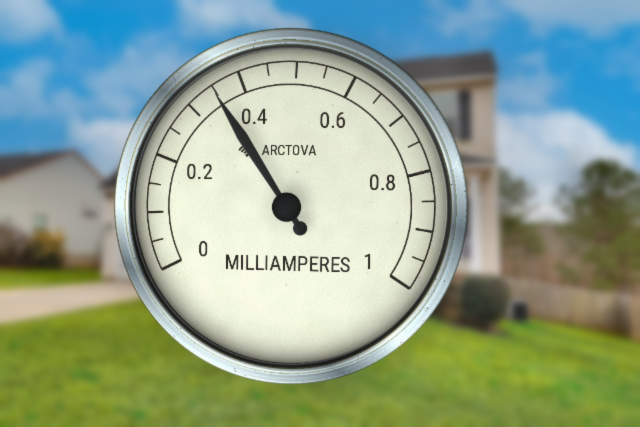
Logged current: 0.35,mA
